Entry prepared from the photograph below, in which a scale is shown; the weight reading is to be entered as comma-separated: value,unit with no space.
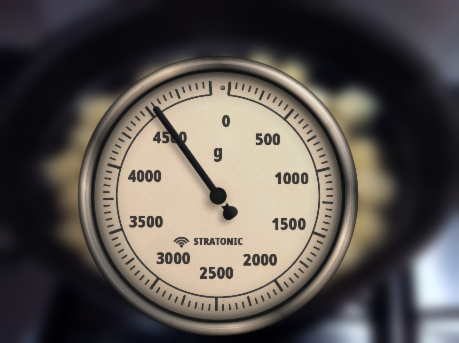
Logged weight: 4550,g
